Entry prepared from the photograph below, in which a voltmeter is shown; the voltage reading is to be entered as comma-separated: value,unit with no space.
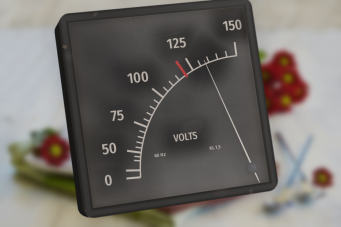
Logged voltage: 132.5,V
